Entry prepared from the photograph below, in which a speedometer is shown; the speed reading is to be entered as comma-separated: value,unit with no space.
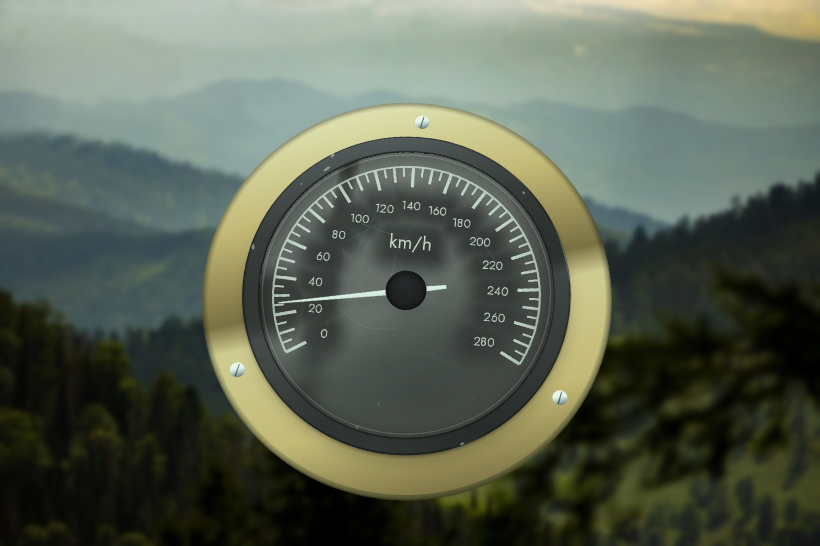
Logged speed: 25,km/h
